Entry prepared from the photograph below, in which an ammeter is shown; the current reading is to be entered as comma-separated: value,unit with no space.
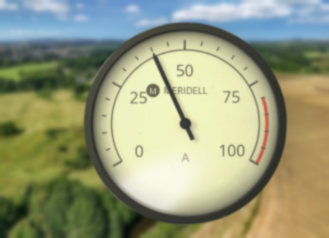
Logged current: 40,A
